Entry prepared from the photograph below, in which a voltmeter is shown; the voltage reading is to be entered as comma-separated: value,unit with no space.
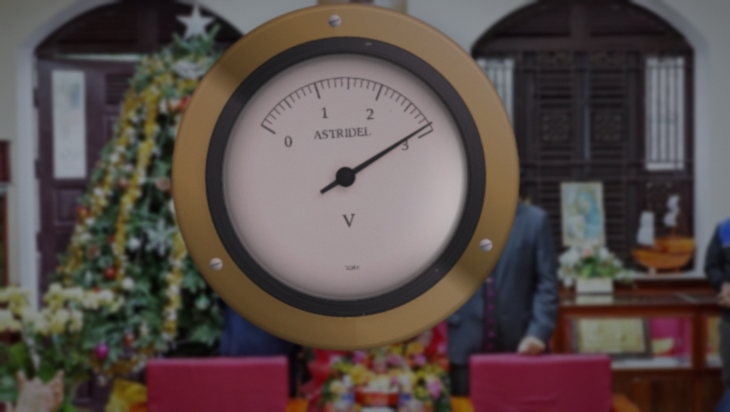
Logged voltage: 2.9,V
